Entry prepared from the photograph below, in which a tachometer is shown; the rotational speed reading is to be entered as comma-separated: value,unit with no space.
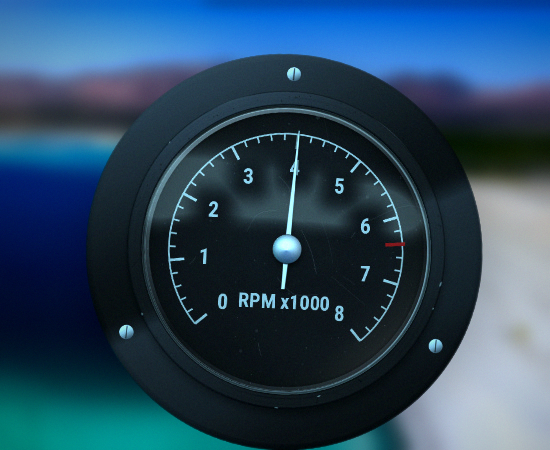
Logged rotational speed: 4000,rpm
